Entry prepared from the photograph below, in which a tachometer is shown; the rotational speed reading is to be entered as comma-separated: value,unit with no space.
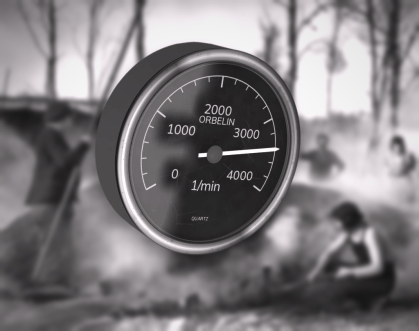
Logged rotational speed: 3400,rpm
